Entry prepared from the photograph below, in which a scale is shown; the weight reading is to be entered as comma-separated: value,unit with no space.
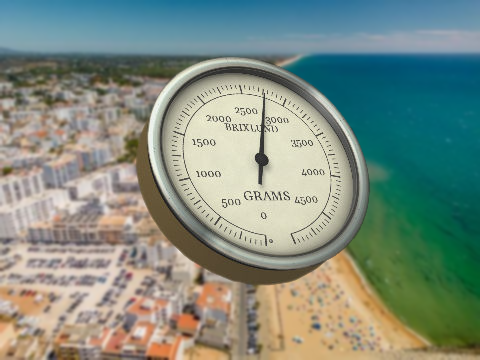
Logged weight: 2750,g
